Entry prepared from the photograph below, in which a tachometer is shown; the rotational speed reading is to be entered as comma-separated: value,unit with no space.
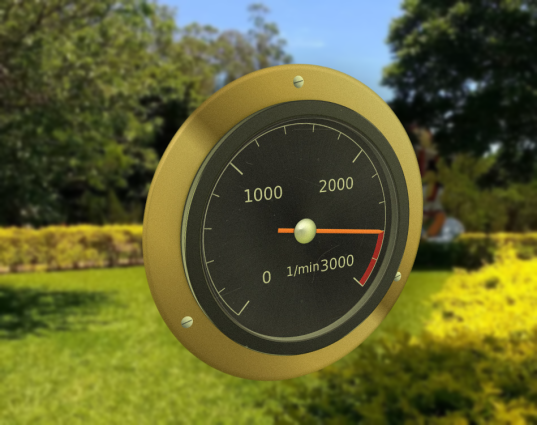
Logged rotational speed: 2600,rpm
